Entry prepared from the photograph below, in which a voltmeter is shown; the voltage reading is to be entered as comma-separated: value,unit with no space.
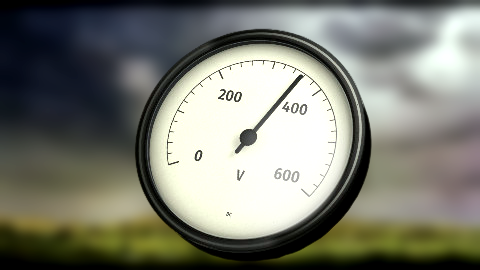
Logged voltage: 360,V
